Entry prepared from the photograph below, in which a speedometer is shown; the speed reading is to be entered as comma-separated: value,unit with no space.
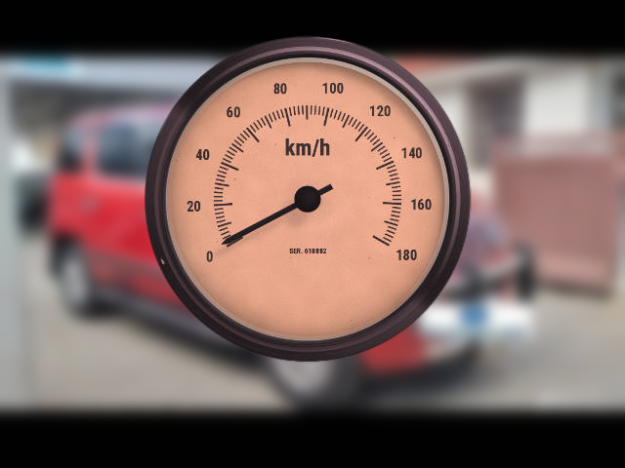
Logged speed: 2,km/h
